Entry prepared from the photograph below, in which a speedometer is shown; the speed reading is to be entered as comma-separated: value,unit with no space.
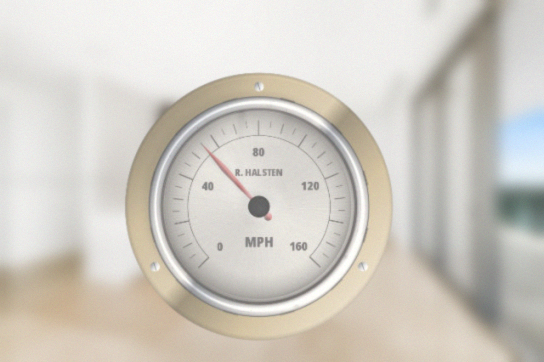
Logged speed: 55,mph
